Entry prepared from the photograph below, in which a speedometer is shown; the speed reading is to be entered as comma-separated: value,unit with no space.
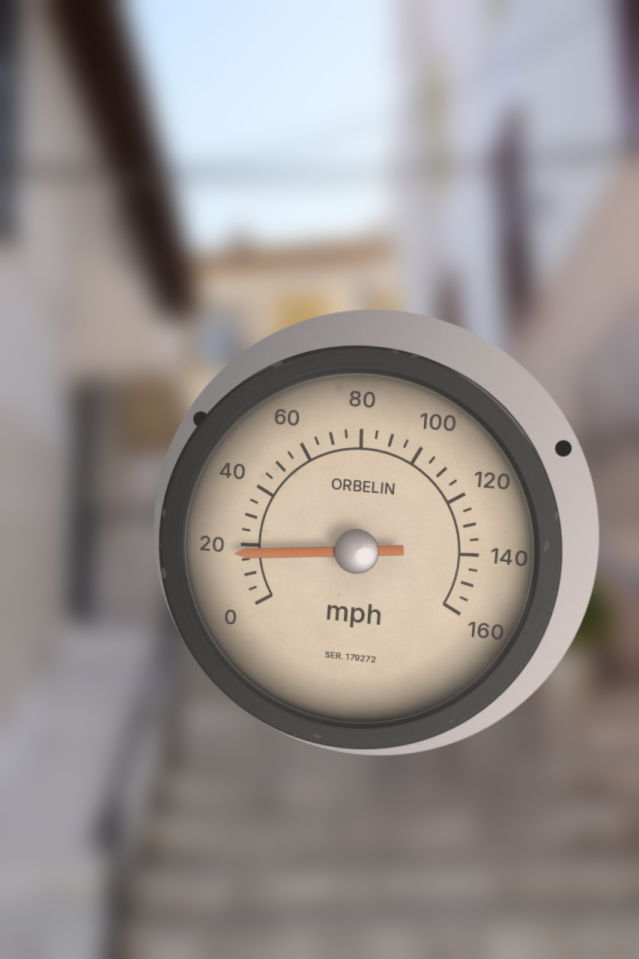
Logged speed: 17.5,mph
